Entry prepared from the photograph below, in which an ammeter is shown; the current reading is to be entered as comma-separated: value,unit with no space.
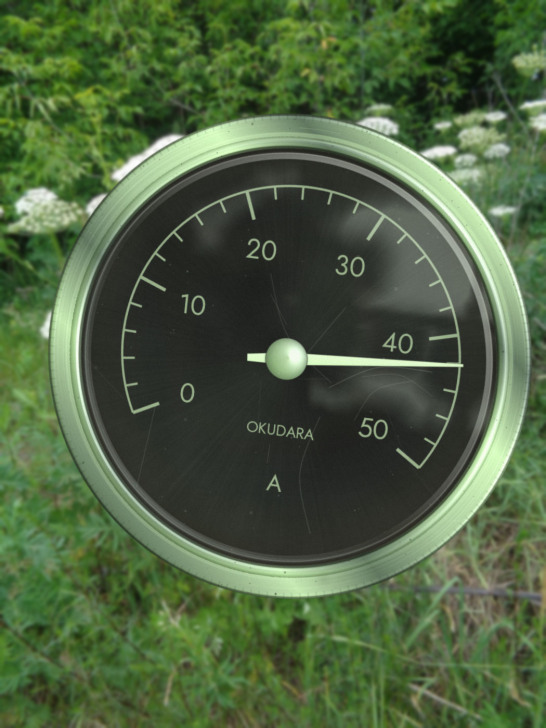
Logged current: 42,A
